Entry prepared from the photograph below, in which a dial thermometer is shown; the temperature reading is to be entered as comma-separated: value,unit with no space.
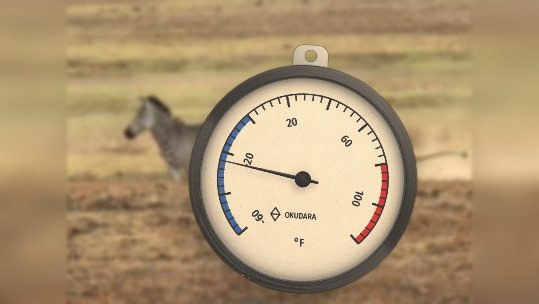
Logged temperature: -24,°F
